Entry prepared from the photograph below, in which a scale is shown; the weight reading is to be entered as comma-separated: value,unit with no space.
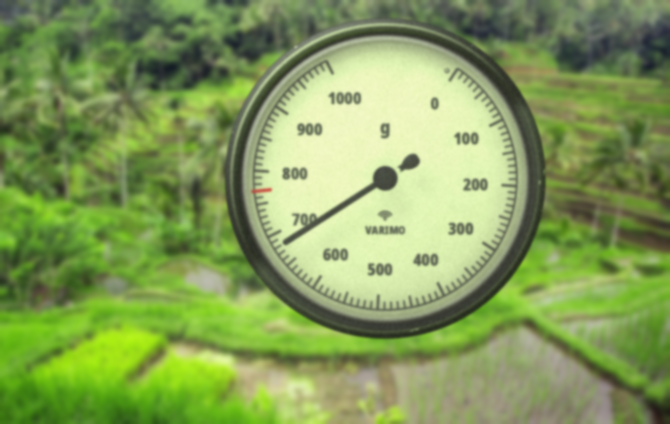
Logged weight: 680,g
